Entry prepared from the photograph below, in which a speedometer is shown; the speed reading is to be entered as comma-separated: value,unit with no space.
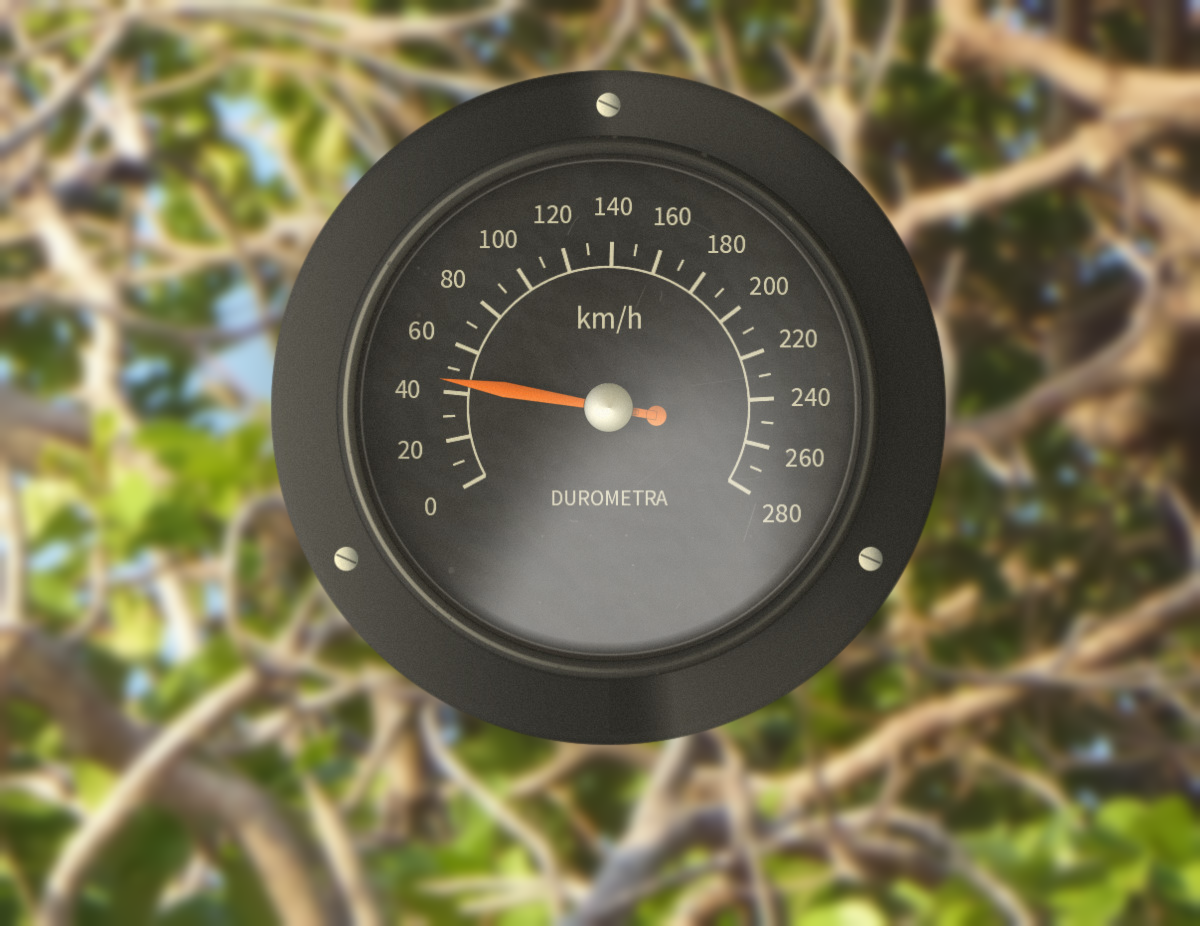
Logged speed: 45,km/h
